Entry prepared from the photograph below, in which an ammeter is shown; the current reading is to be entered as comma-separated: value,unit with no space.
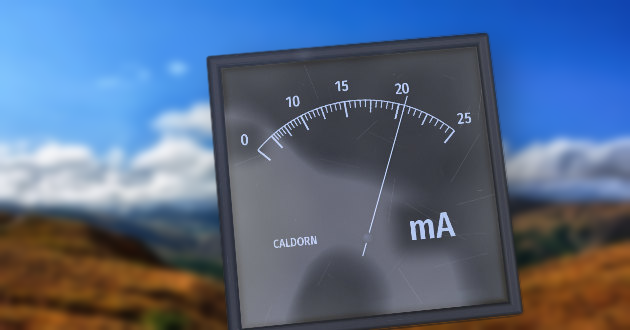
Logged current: 20.5,mA
